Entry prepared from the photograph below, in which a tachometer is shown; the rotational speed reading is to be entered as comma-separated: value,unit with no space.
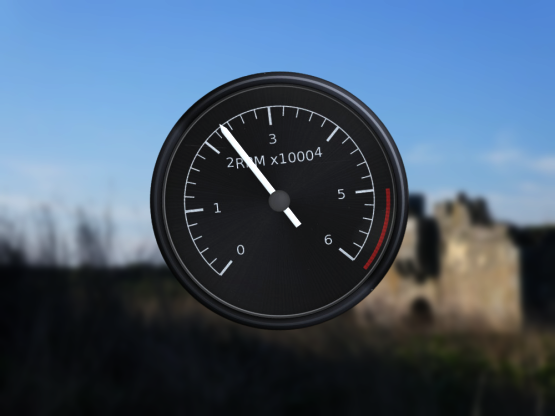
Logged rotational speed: 2300,rpm
